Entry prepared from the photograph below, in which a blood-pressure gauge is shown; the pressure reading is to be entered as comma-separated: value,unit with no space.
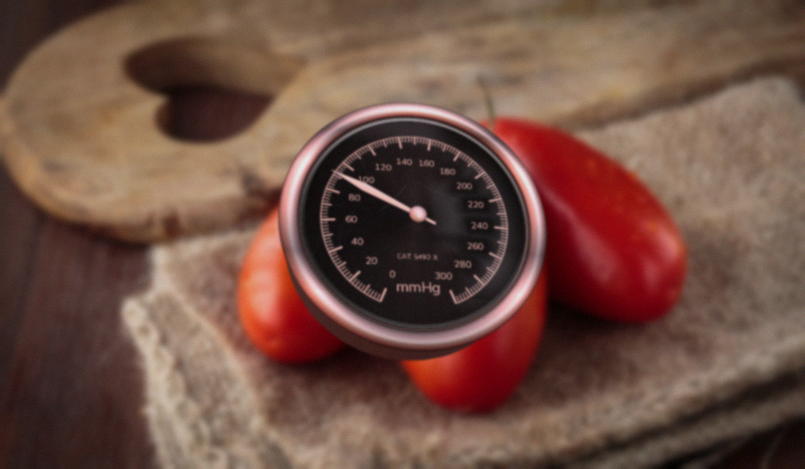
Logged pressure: 90,mmHg
